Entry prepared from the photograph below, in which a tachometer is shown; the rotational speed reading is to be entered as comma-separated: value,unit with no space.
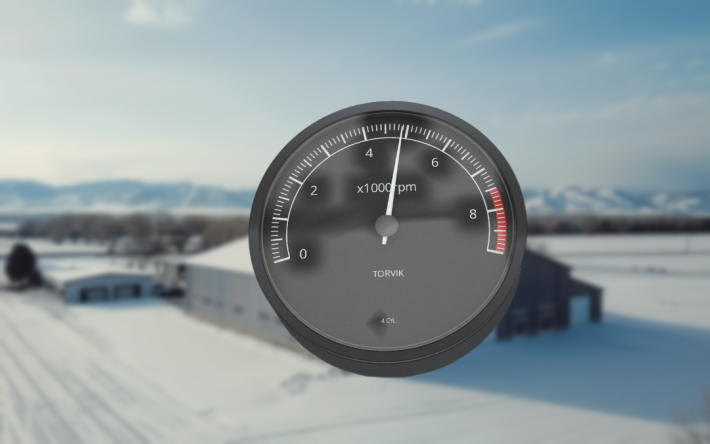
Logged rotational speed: 4900,rpm
